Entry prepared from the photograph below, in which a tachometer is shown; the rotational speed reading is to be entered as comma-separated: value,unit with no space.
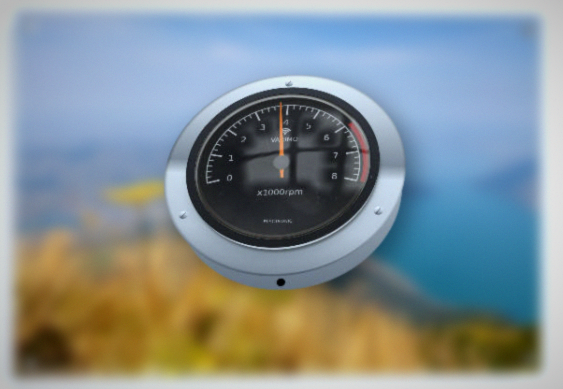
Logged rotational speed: 3800,rpm
